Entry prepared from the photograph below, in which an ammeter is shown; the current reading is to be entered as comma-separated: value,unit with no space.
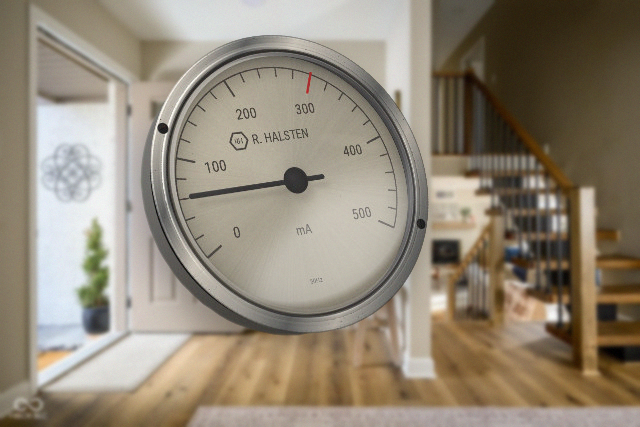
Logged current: 60,mA
